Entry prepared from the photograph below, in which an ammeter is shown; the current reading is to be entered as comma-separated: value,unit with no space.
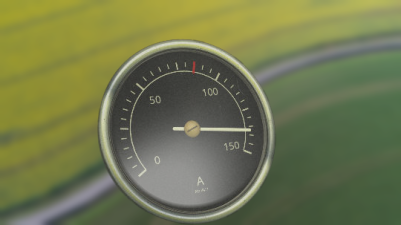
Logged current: 137.5,A
